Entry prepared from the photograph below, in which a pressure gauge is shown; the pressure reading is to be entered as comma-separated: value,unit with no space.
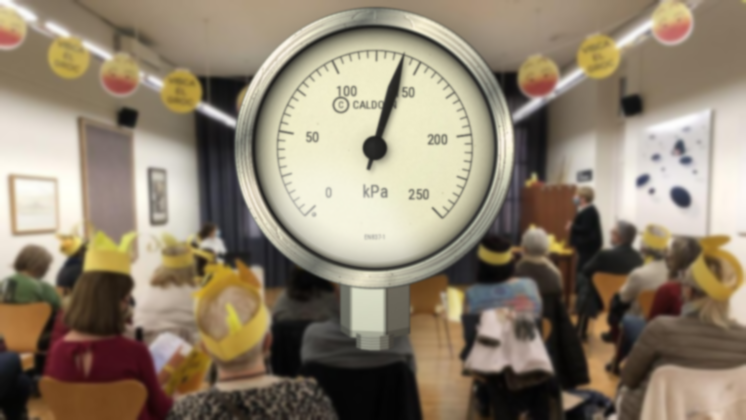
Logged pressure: 140,kPa
